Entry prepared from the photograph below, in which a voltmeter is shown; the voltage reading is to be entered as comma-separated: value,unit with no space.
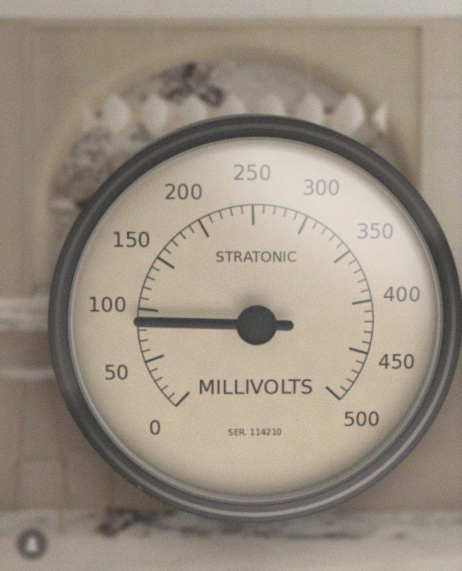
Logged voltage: 90,mV
